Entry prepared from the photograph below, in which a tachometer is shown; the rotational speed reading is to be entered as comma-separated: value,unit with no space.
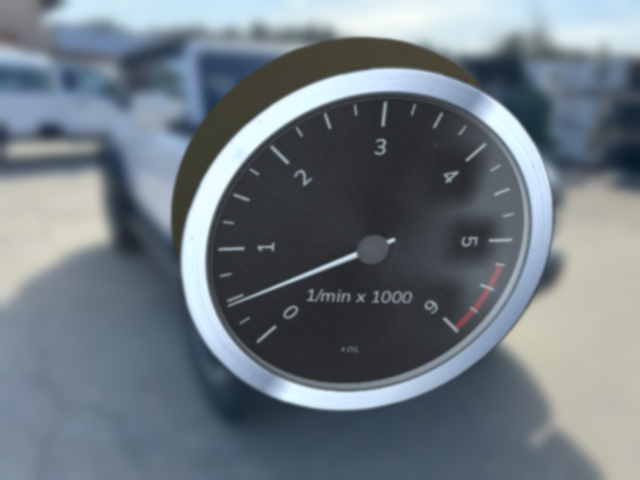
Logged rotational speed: 500,rpm
